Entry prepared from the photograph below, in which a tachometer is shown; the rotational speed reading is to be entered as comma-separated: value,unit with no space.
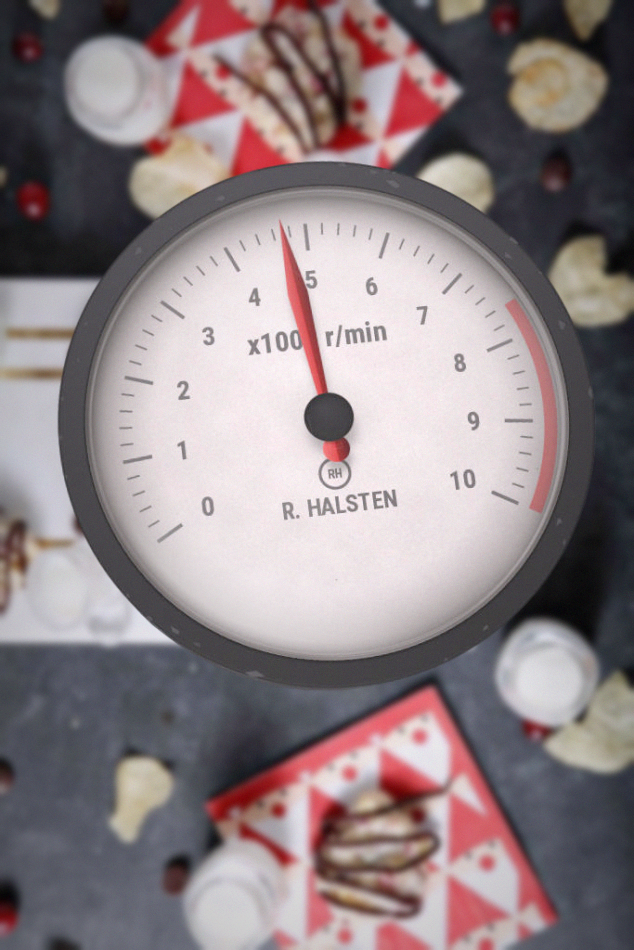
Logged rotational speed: 4700,rpm
